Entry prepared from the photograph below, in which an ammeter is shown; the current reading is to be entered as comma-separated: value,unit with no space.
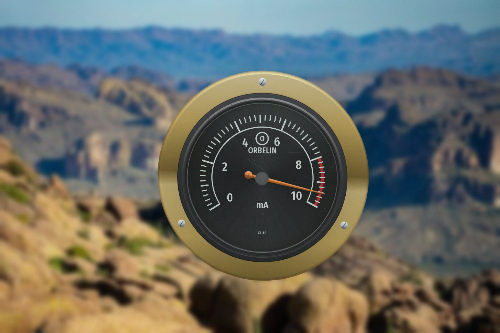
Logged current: 9.4,mA
